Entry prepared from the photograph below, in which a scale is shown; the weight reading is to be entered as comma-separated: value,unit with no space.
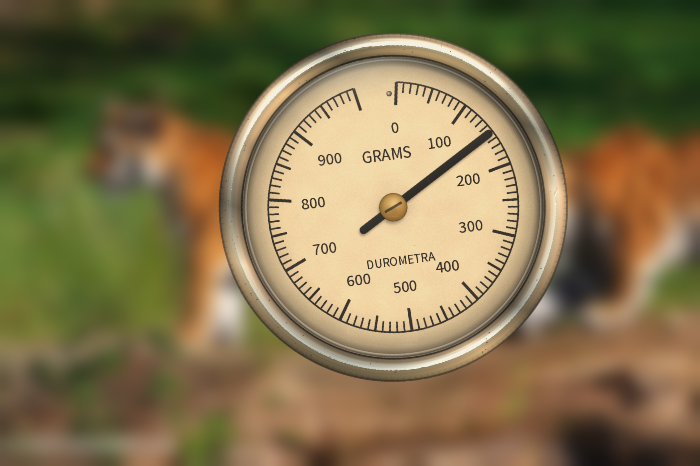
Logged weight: 150,g
